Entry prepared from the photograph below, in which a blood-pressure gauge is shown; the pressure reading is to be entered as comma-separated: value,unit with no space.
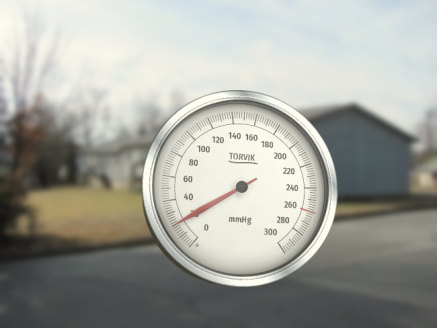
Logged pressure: 20,mmHg
